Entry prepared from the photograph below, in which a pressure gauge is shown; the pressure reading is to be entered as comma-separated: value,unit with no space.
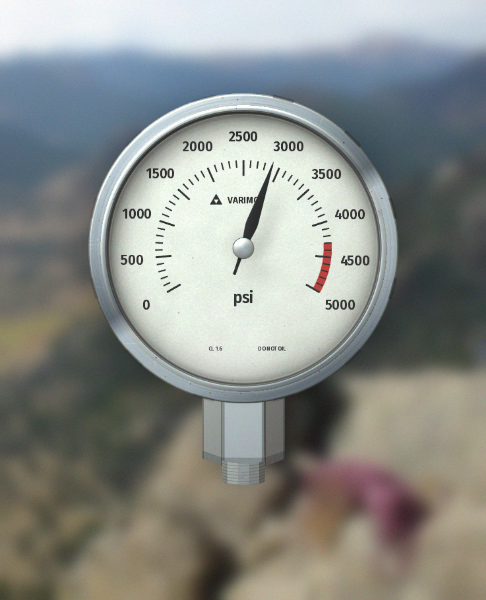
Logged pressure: 2900,psi
